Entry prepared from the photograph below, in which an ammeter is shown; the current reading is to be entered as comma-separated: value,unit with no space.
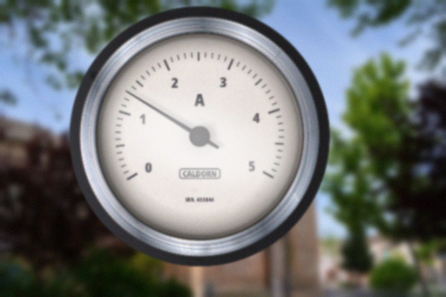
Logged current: 1.3,A
